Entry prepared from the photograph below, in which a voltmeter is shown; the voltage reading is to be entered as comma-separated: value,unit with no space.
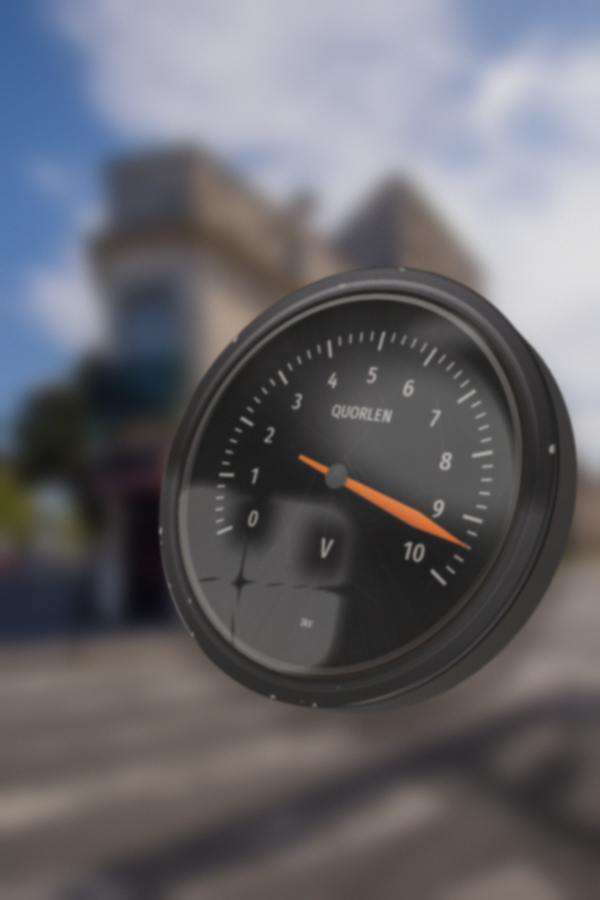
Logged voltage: 9.4,V
